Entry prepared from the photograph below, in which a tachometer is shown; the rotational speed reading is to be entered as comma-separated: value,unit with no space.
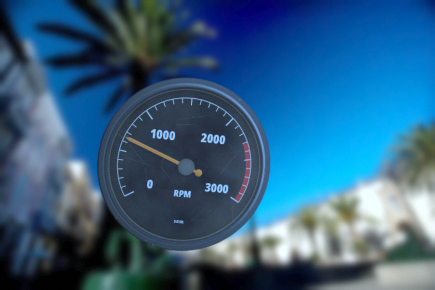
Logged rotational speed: 650,rpm
